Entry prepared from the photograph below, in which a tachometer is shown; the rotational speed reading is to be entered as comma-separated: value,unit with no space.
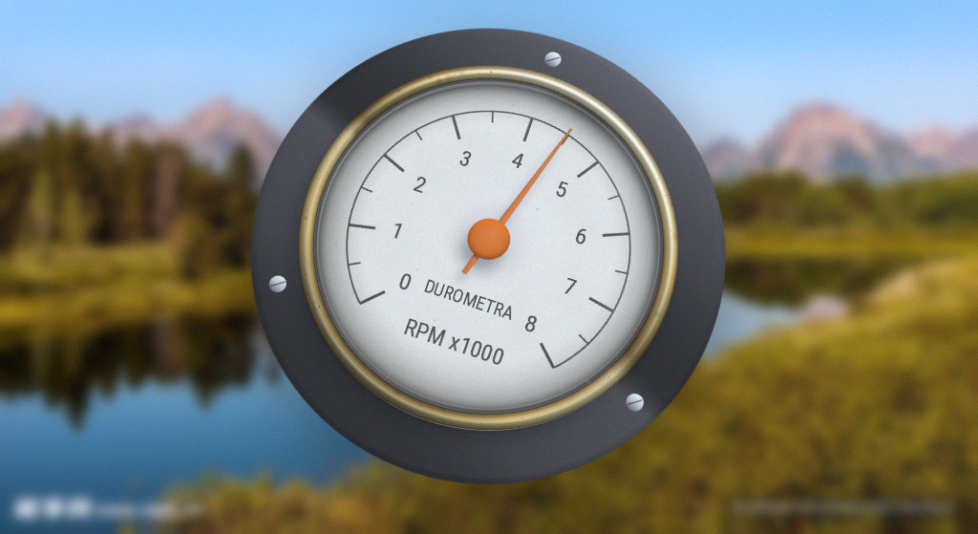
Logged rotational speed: 4500,rpm
